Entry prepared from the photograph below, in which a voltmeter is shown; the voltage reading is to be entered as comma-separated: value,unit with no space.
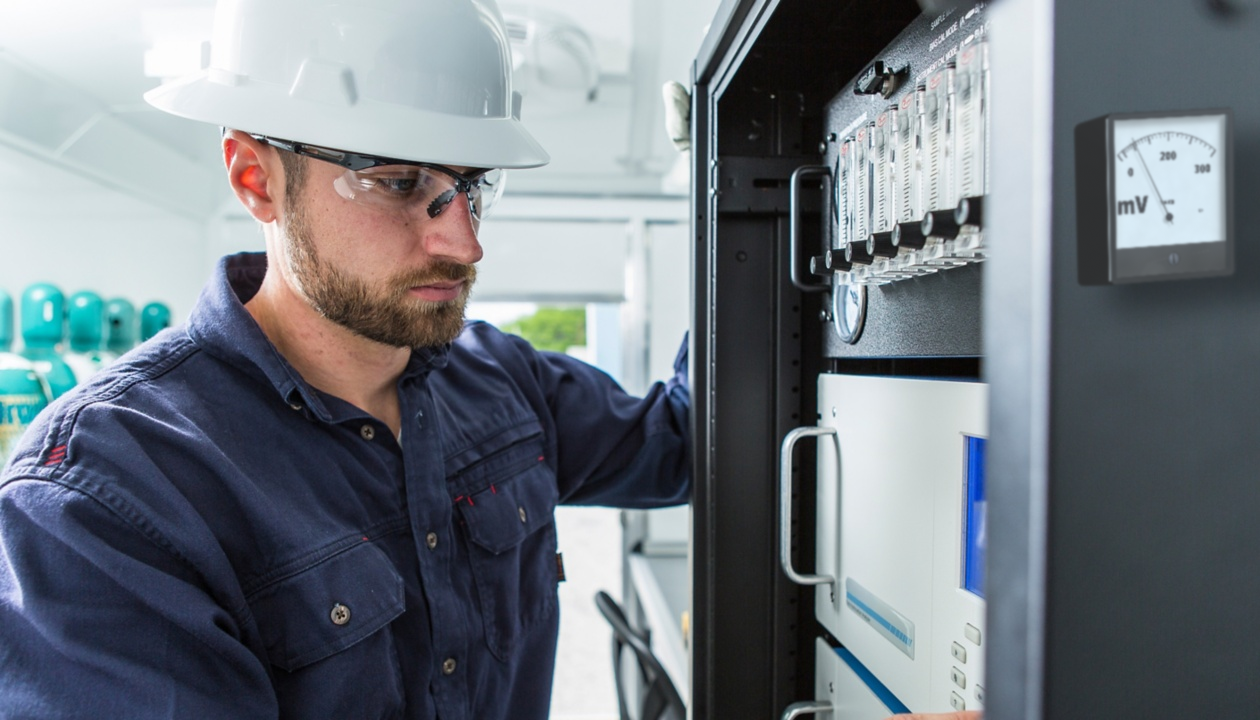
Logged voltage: 100,mV
